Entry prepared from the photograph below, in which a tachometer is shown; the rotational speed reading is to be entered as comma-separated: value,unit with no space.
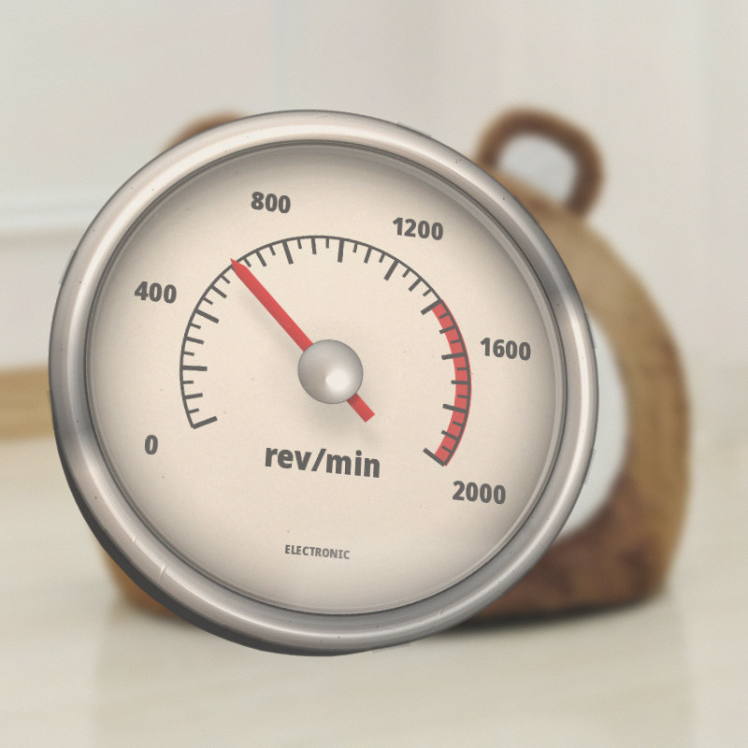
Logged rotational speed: 600,rpm
